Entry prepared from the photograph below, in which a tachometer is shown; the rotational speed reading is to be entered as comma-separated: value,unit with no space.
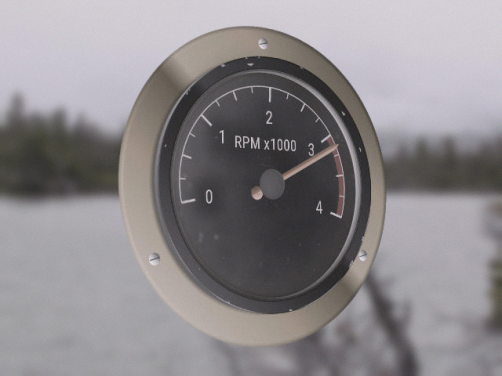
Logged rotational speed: 3125,rpm
